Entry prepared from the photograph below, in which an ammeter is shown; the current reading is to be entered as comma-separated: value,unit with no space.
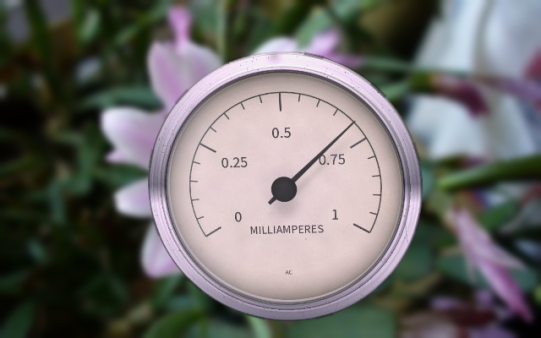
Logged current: 0.7,mA
